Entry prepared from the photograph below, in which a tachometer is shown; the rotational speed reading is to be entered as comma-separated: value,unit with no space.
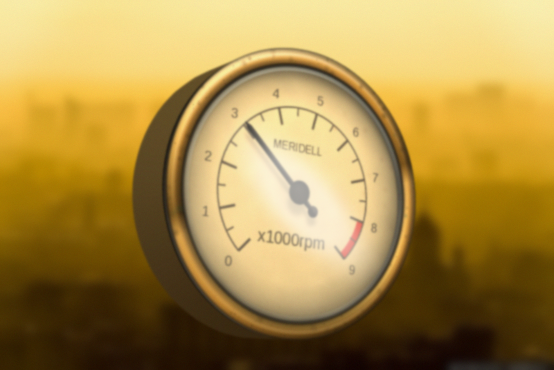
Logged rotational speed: 3000,rpm
